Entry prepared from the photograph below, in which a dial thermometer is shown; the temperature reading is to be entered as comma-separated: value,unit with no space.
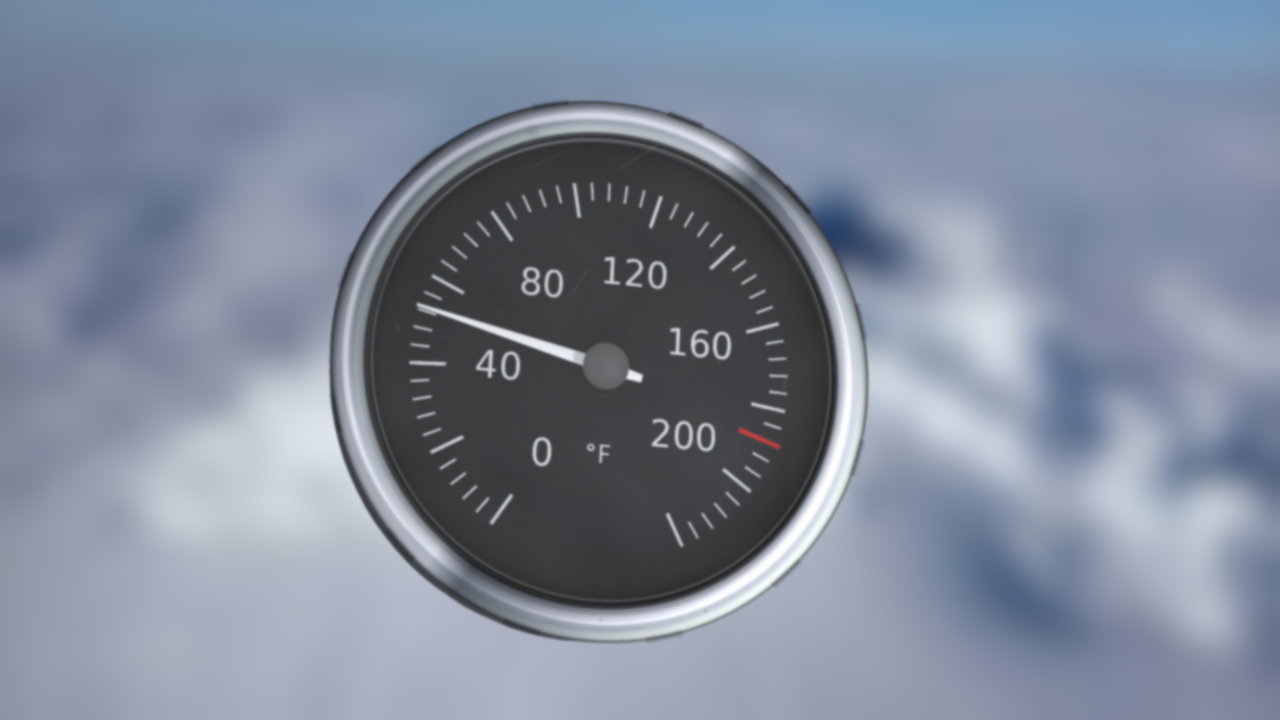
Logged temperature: 52,°F
